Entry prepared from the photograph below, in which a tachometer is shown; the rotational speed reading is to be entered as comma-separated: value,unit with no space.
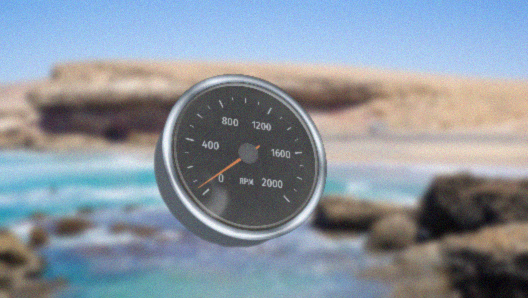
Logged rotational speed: 50,rpm
